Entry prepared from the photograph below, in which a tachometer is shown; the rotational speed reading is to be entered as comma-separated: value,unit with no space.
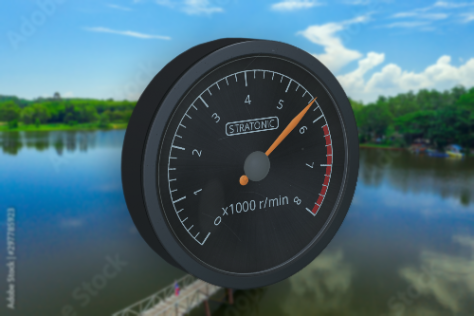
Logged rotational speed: 5600,rpm
